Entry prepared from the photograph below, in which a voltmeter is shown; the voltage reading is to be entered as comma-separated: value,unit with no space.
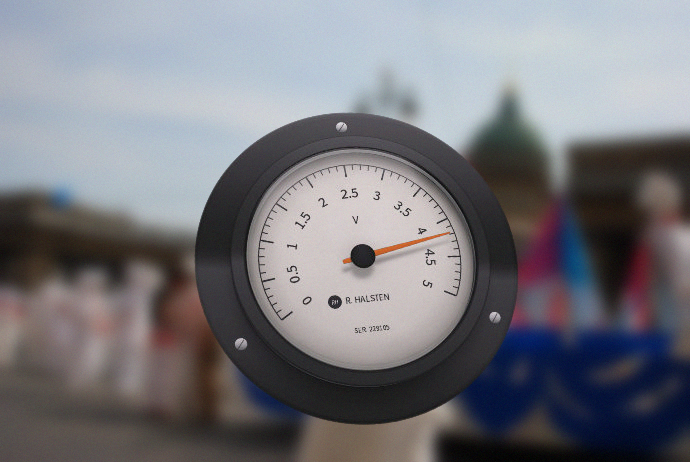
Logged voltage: 4.2,V
